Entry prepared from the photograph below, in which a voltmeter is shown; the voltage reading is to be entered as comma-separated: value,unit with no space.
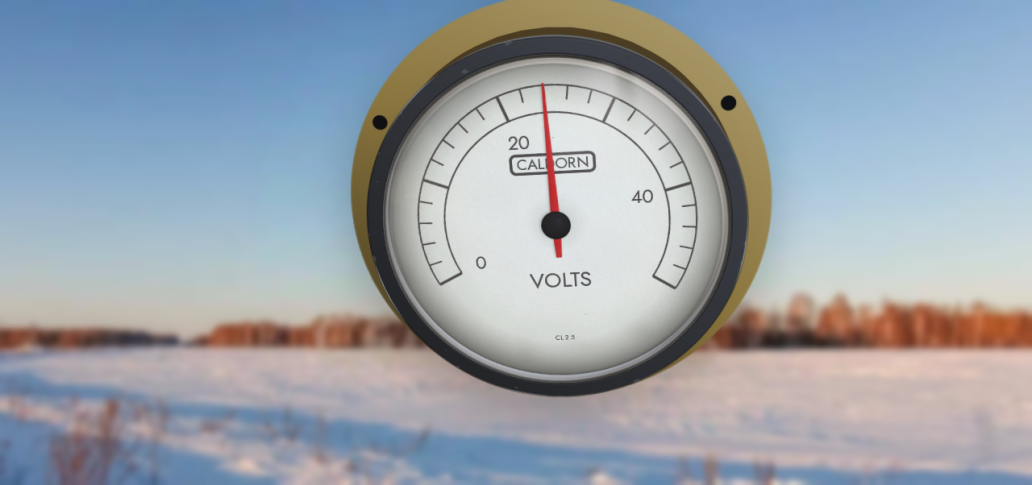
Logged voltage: 24,V
